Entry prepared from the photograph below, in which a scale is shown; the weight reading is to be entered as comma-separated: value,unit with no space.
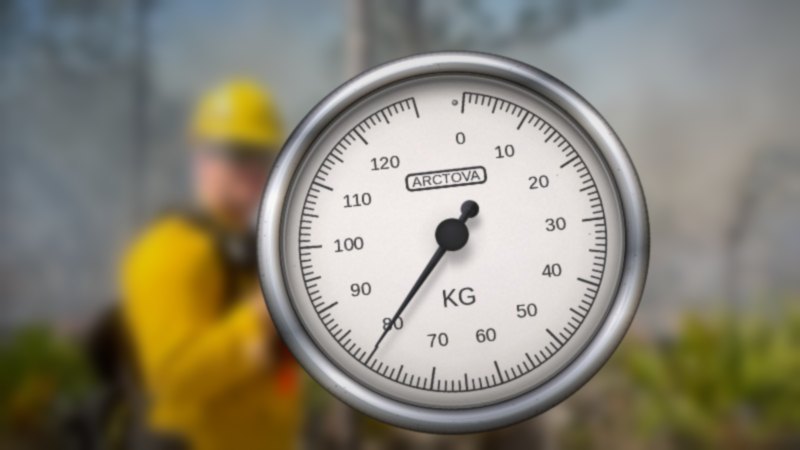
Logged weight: 80,kg
